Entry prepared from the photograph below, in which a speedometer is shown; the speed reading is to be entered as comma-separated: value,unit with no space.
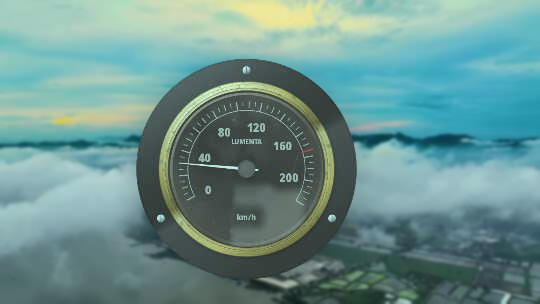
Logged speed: 30,km/h
